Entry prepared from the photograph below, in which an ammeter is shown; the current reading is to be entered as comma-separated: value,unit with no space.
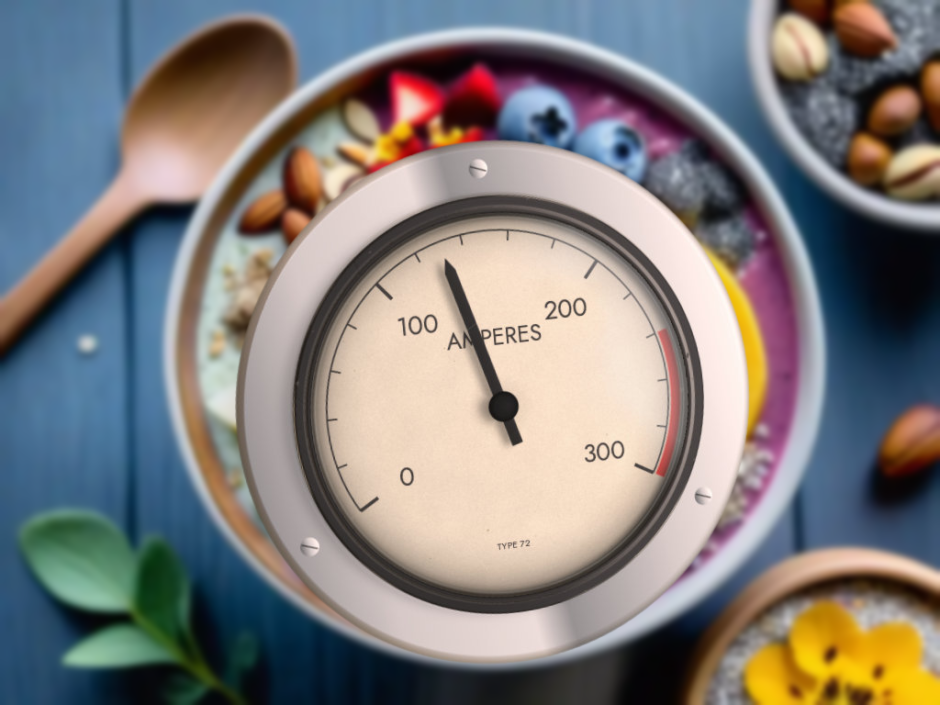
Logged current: 130,A
